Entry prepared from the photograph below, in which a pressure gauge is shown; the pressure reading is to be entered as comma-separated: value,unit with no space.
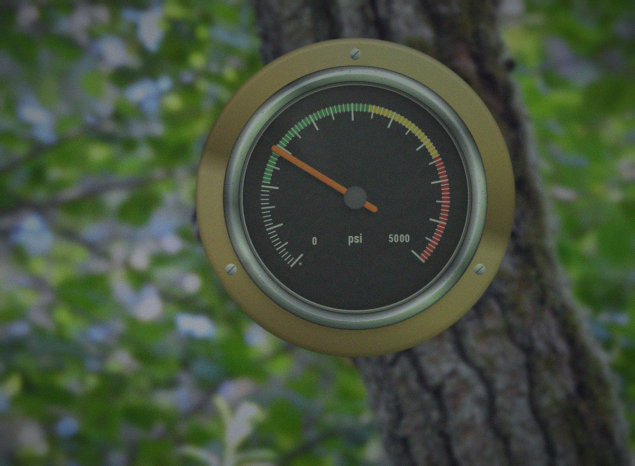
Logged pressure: 1450,psi
